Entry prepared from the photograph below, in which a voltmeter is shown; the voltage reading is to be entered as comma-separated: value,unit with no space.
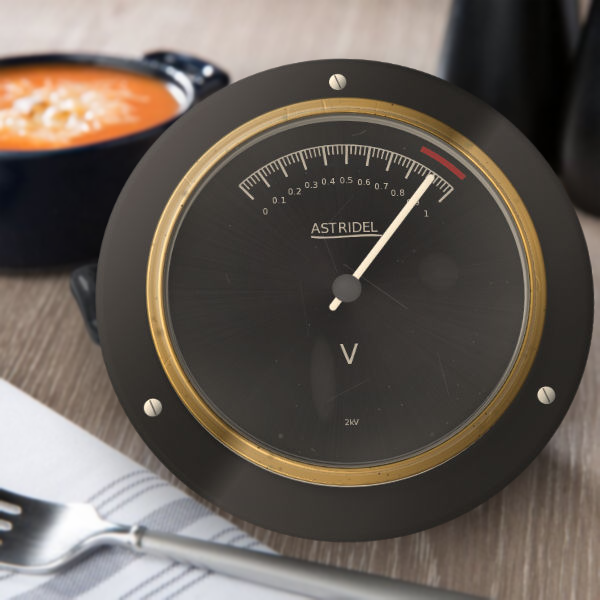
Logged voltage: 0.9,V
